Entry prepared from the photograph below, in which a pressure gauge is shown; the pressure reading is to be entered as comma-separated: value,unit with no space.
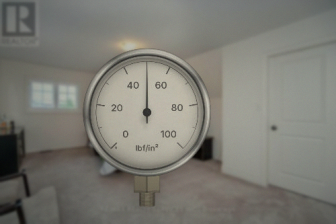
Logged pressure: 50,psi
